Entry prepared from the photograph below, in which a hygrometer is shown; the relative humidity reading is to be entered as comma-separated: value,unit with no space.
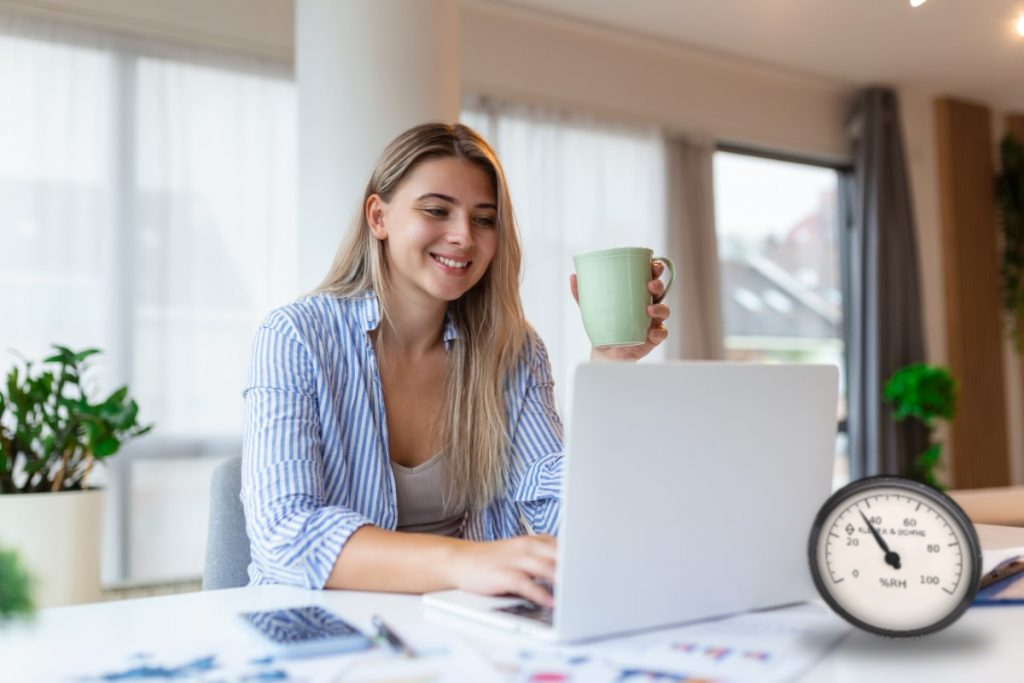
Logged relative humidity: 36,%
